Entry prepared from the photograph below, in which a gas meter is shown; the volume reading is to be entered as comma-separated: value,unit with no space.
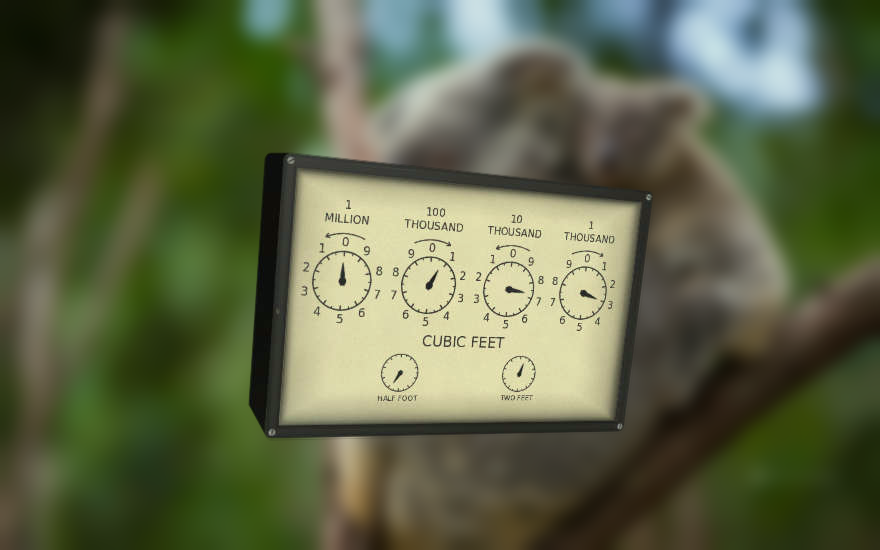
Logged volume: 7300,ft³
